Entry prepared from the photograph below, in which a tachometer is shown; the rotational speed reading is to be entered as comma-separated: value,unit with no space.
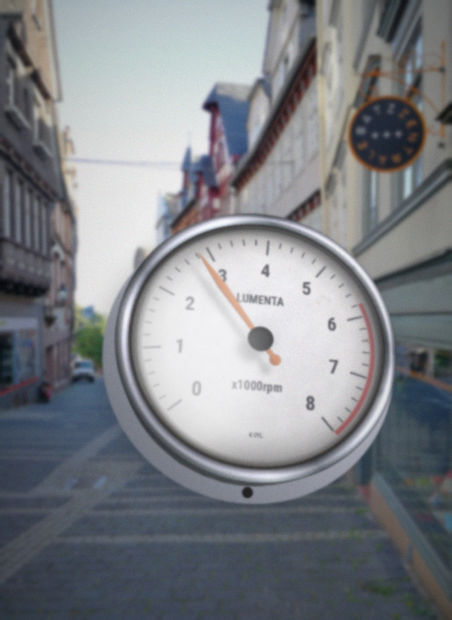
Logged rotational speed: 2800,rpm
